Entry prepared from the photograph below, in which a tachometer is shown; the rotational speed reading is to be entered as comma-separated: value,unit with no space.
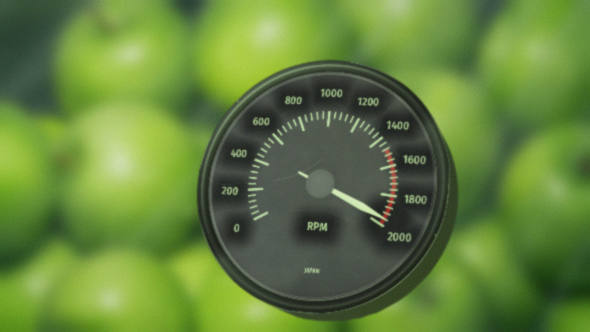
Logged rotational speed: 1960,rpm
